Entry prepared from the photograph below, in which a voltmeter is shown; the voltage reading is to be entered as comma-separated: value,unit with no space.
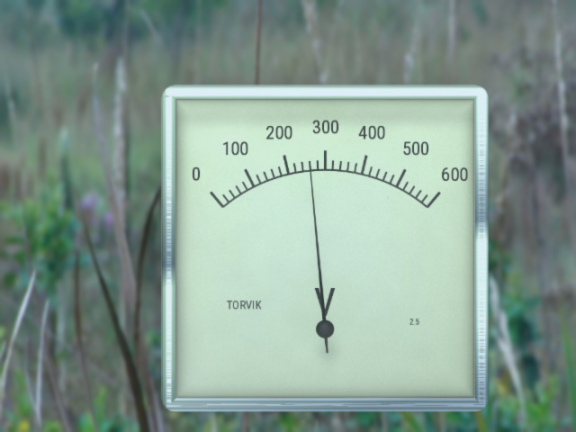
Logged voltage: 260,V
